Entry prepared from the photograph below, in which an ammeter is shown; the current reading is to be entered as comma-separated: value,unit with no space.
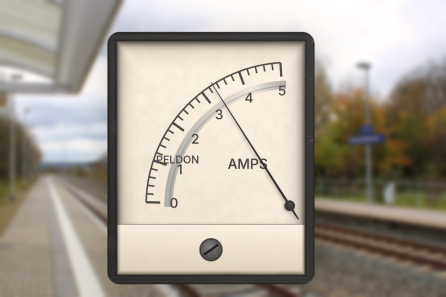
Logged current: 3.3,A
